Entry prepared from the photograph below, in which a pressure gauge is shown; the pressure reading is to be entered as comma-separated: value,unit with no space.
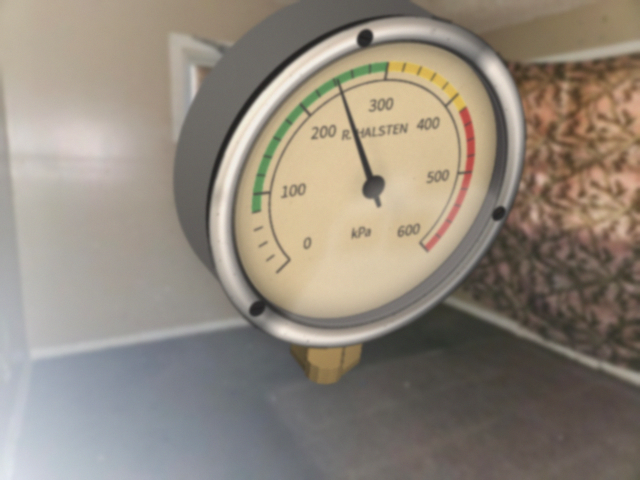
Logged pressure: 240,kPa
